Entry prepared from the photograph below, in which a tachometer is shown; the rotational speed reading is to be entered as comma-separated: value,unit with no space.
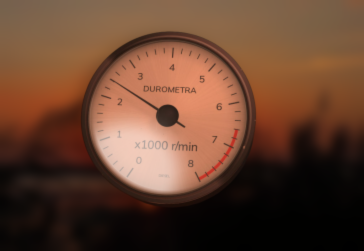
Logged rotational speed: 2400,rpm
